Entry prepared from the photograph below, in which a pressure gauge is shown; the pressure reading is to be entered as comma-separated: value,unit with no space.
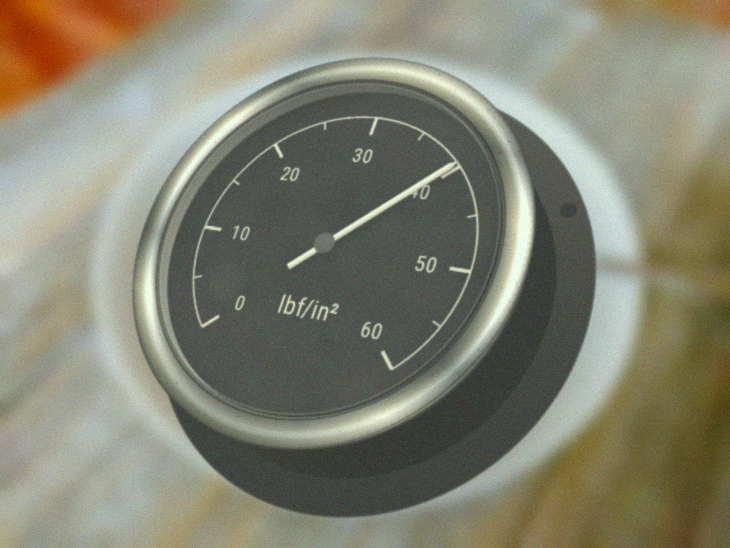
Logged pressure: 40,psi
